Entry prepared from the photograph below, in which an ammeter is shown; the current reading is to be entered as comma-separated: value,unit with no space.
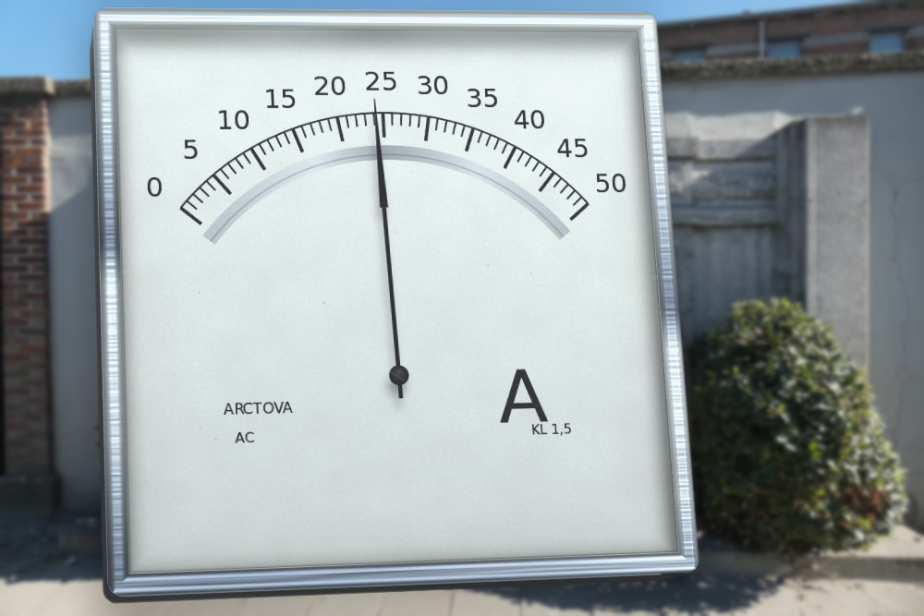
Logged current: 24,A
